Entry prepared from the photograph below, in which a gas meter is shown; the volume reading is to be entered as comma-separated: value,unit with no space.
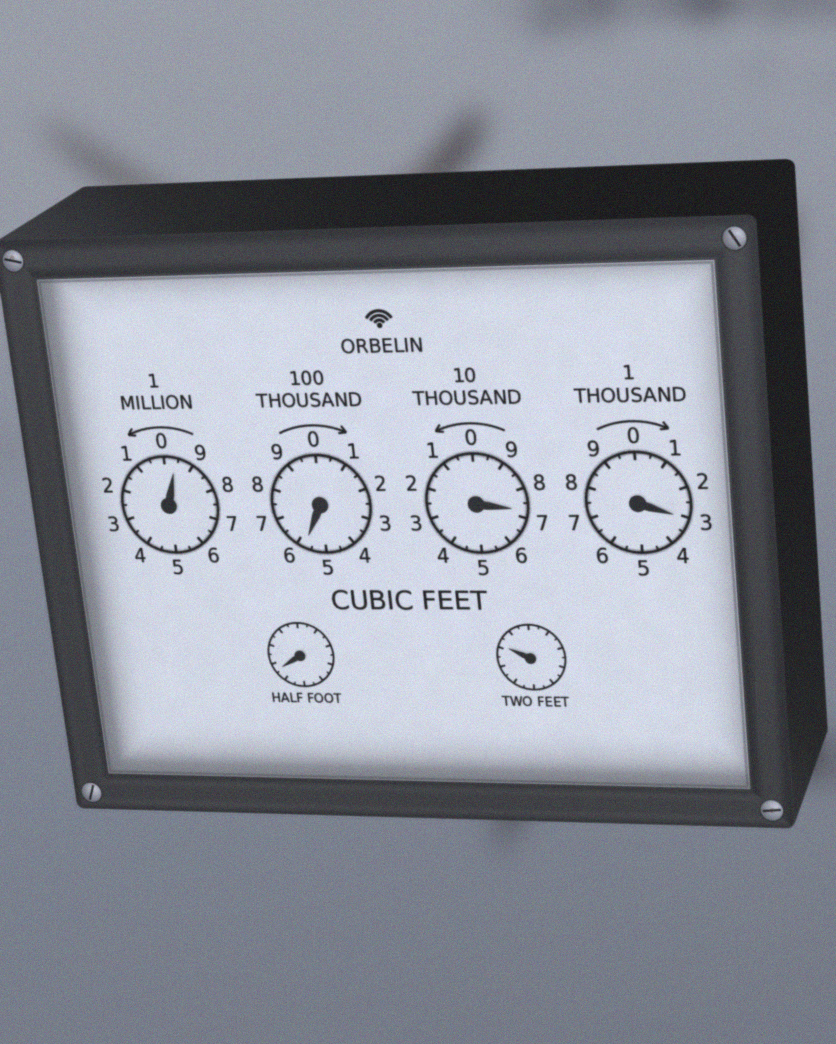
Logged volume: 957300,ft³
